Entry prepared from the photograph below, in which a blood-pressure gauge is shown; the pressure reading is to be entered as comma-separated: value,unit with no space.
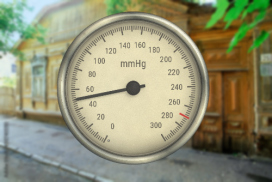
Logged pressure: 50,mmHg
